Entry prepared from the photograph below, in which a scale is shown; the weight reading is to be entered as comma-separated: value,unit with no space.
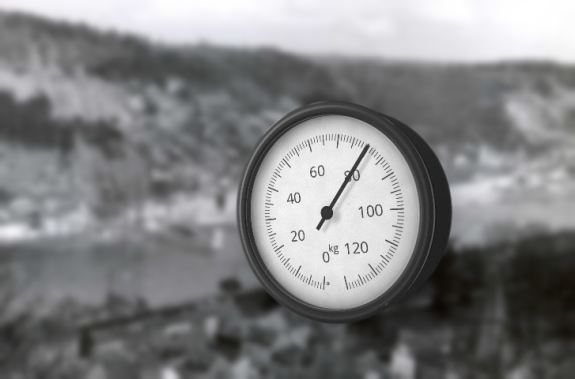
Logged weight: 80,kg
